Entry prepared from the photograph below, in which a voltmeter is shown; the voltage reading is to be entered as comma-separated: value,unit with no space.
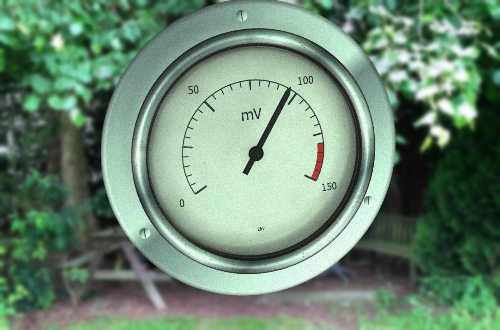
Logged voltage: 95,mV
